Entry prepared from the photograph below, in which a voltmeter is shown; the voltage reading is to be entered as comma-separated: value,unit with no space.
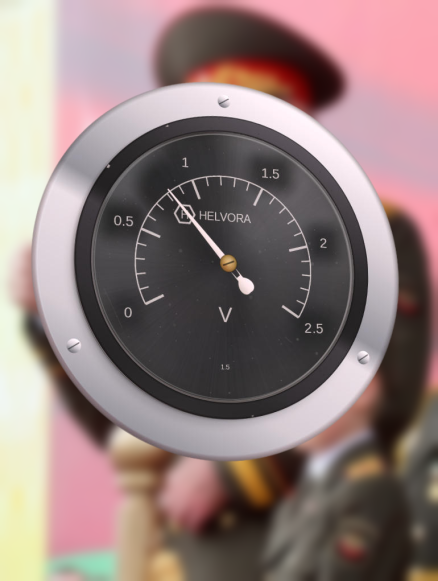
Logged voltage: 0.8,V
